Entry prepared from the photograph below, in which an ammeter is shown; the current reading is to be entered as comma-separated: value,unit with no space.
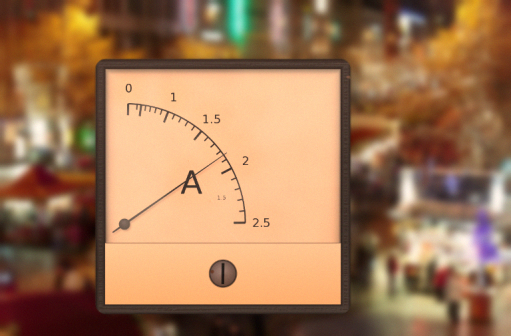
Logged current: 1.85,A
